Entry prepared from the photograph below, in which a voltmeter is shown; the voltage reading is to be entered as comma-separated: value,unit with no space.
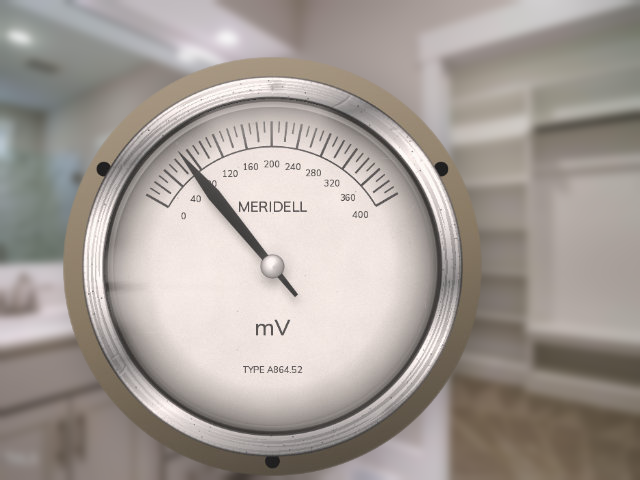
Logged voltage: 70,mV
